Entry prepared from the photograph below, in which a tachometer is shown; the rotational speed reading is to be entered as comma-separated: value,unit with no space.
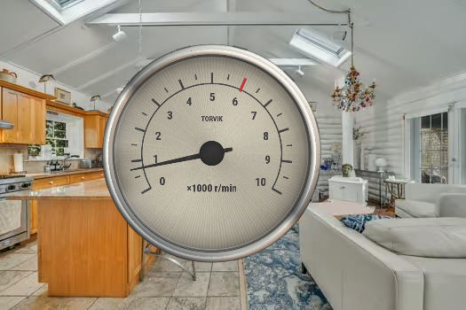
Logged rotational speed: 750,rpm
